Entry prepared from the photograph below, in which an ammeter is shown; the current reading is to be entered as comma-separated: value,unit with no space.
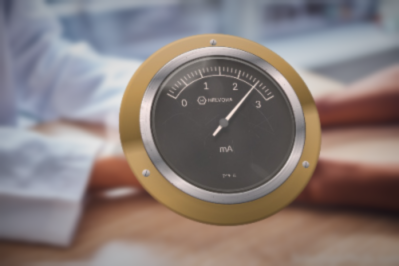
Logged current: 2.5,mA
